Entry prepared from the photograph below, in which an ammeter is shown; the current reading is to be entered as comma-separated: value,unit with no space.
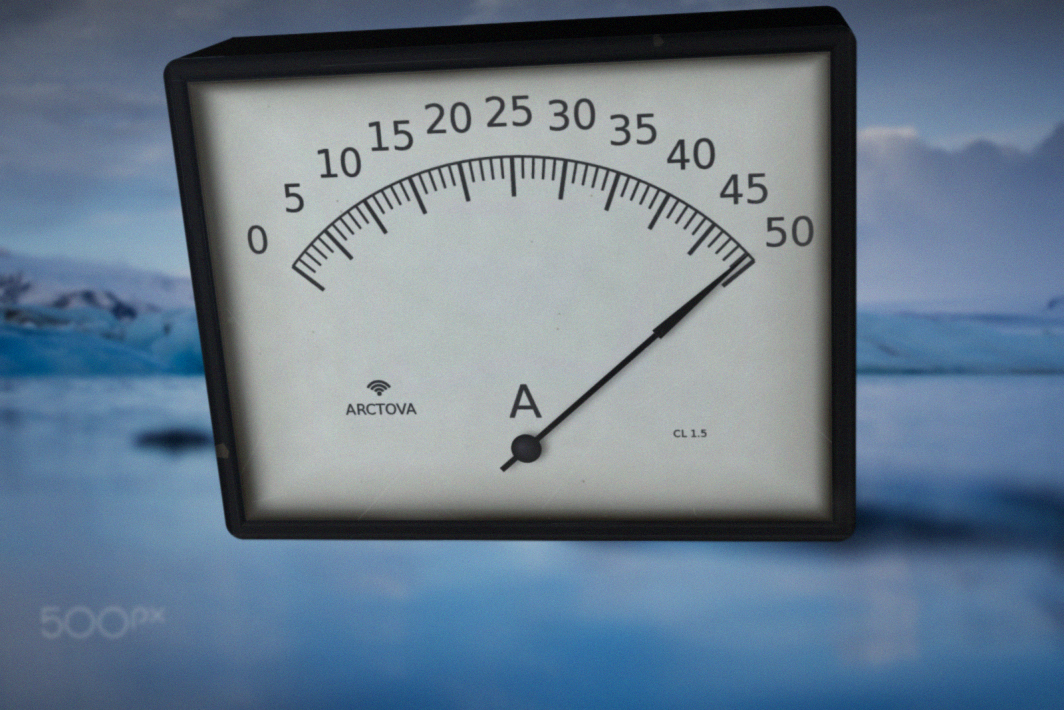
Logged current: 49,A
